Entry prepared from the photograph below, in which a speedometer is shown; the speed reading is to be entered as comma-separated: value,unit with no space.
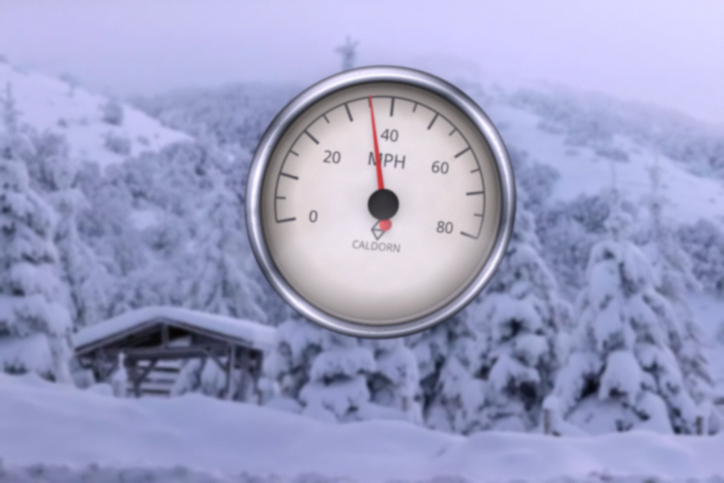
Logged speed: 35,mph
